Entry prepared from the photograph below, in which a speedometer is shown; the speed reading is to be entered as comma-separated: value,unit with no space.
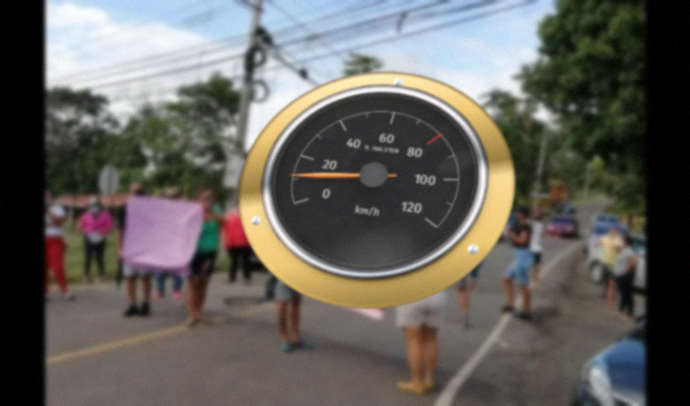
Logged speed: 10,km/h
